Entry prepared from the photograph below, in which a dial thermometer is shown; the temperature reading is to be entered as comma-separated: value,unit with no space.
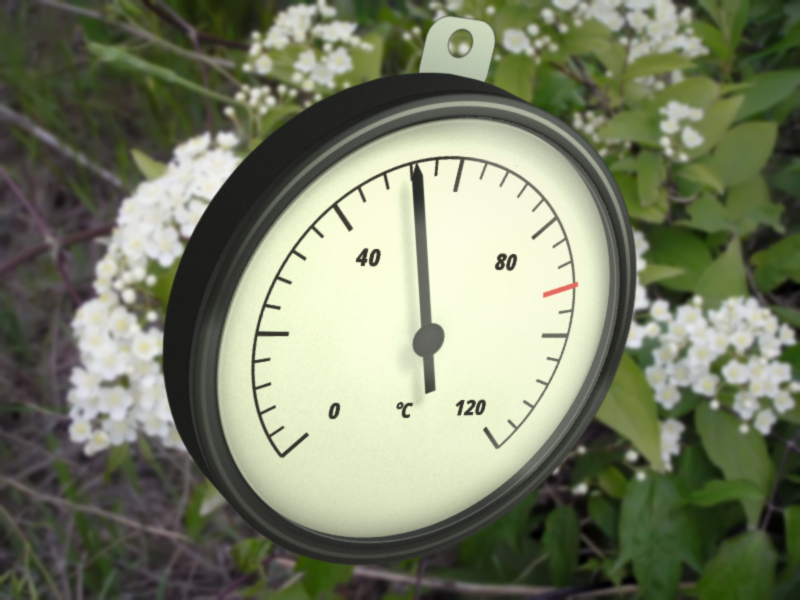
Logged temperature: 52,°C
